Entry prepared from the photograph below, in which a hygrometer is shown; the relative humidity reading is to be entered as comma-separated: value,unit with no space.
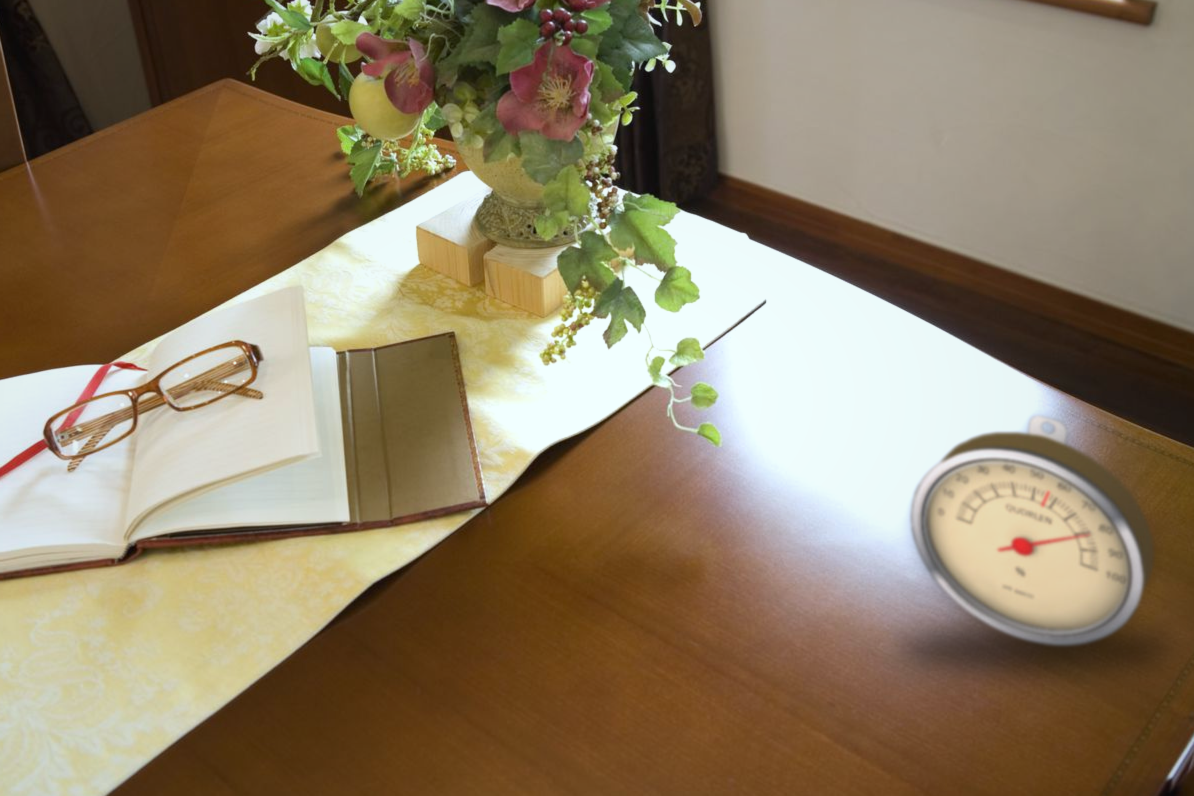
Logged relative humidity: 80,%
